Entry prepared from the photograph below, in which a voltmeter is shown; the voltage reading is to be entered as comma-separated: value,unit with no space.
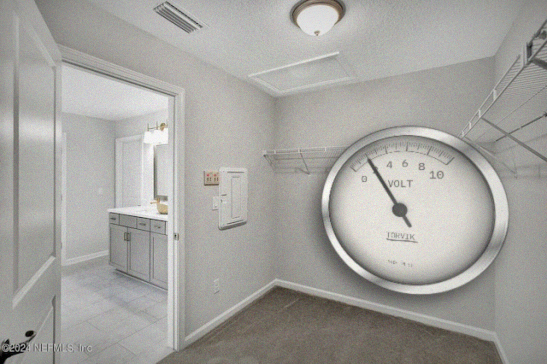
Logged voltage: 2,V
